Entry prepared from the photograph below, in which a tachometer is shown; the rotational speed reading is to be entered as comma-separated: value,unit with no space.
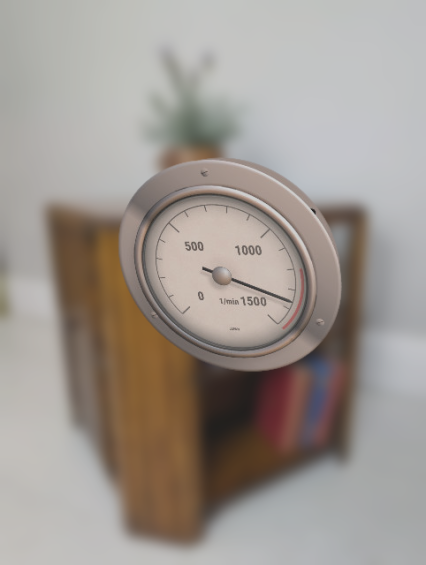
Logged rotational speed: 1350,rpm
